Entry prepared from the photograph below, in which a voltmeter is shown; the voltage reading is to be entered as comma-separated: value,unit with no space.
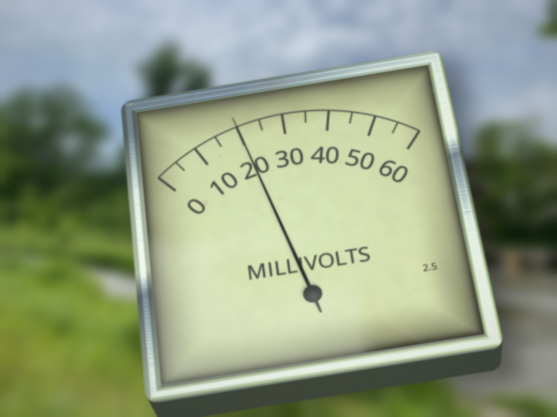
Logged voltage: 20,mV
